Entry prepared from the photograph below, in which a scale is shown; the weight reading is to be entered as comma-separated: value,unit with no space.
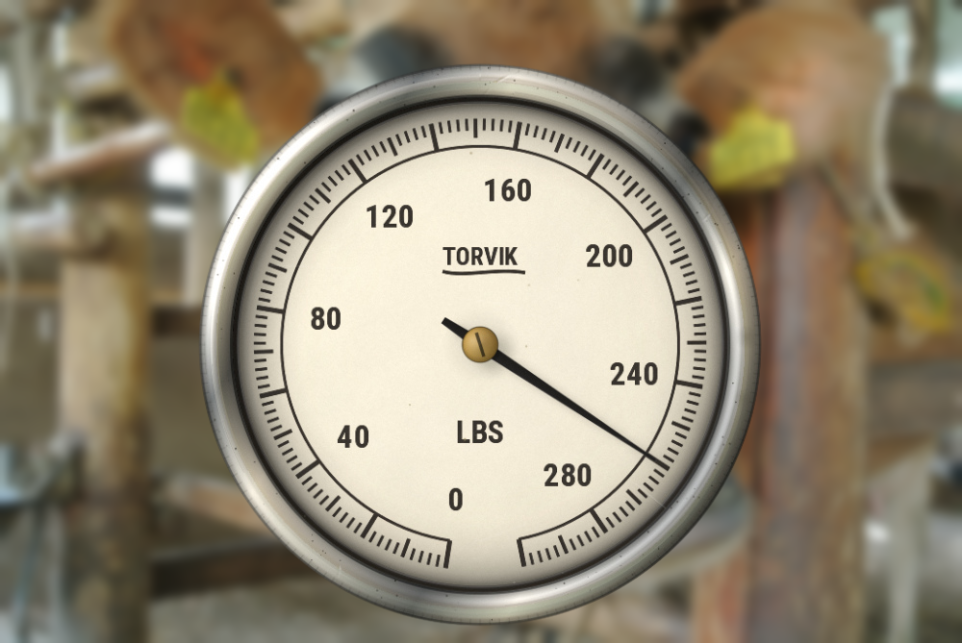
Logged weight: 260,lb
